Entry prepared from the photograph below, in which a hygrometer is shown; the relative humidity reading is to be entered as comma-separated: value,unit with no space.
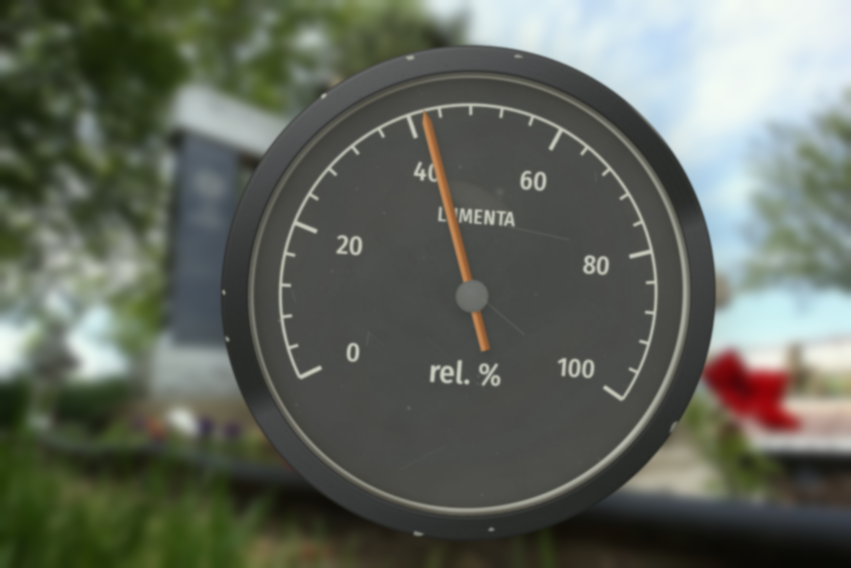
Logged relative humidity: 42,%
